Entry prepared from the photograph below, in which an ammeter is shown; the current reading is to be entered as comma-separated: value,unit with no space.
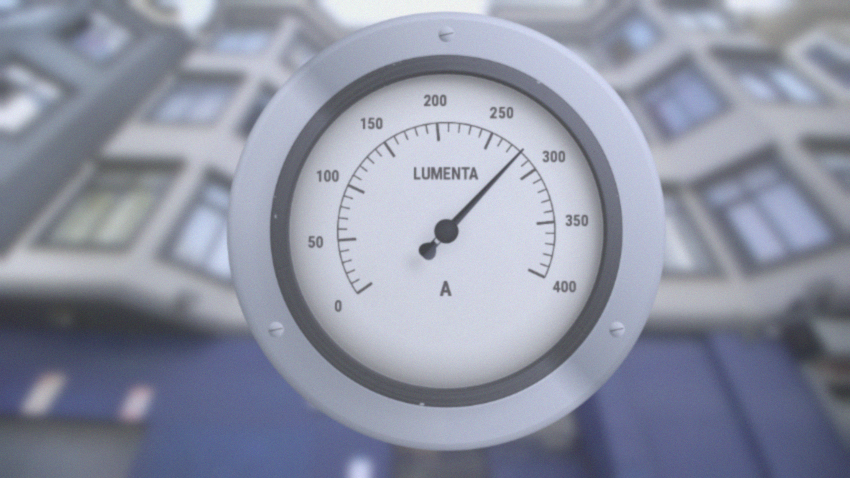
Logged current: 280,A
